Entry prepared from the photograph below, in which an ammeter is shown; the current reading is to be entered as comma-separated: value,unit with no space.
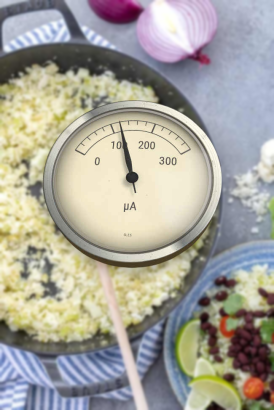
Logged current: 120,µA
